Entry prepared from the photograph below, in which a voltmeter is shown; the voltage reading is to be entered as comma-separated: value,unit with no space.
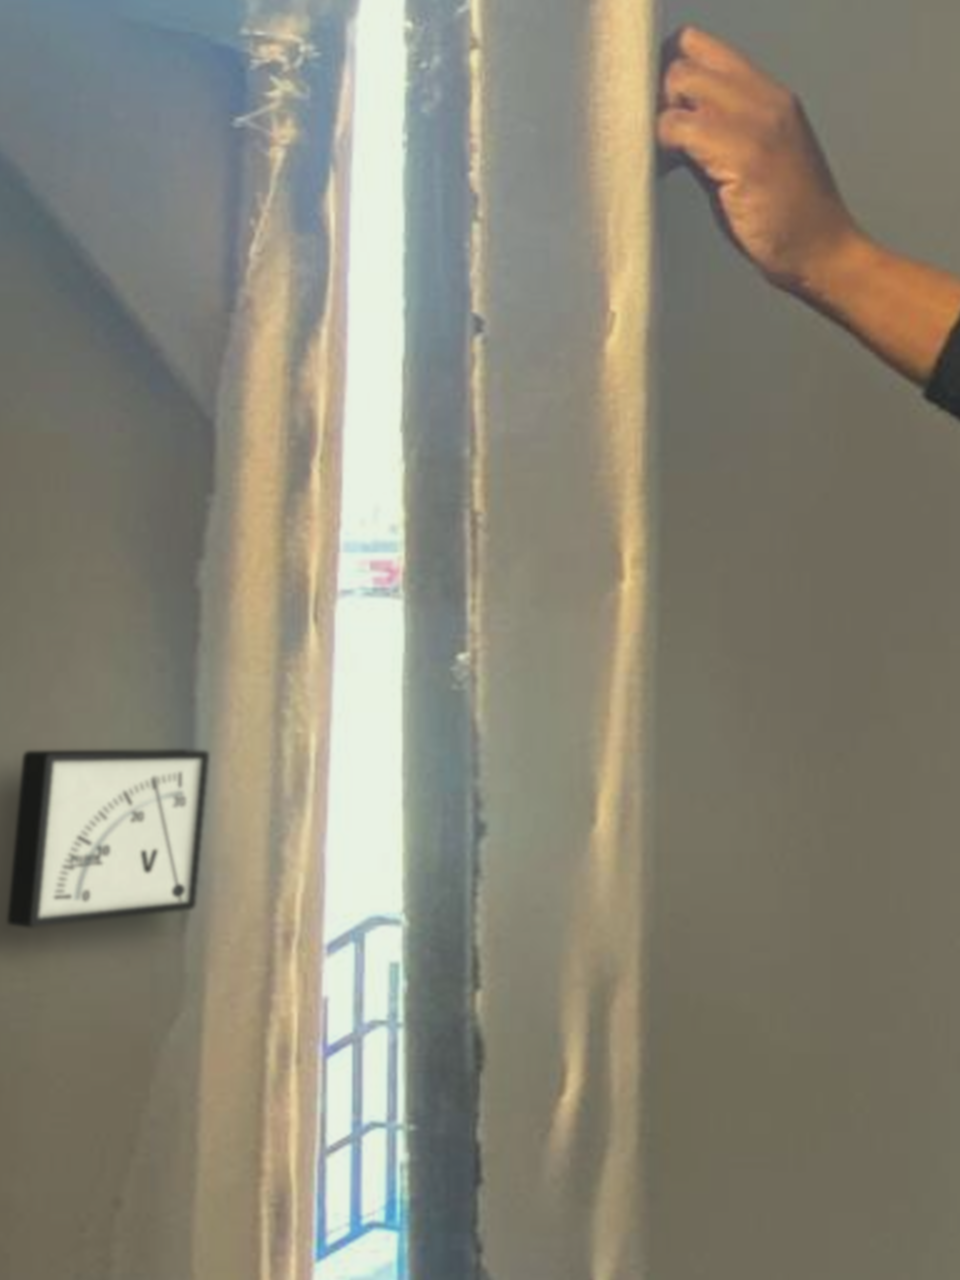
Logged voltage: 25,V
